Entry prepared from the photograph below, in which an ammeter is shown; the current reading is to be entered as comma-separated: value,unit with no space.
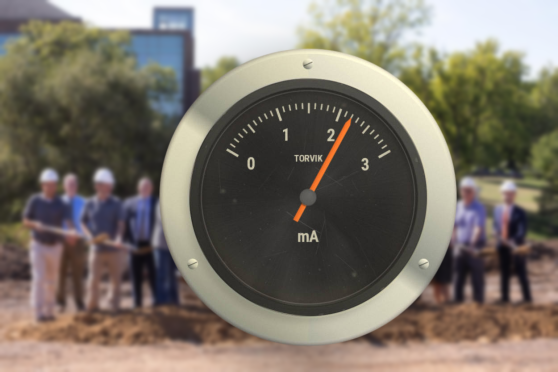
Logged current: 2.2,mA
